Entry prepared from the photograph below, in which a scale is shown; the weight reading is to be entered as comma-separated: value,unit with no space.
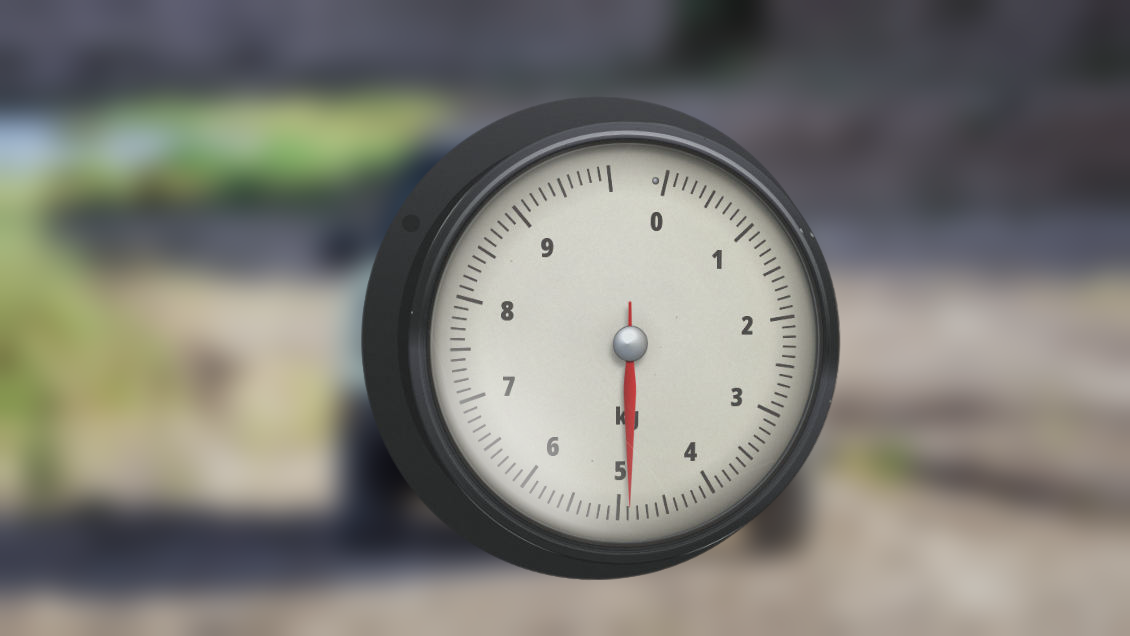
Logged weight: 4.9,kg
